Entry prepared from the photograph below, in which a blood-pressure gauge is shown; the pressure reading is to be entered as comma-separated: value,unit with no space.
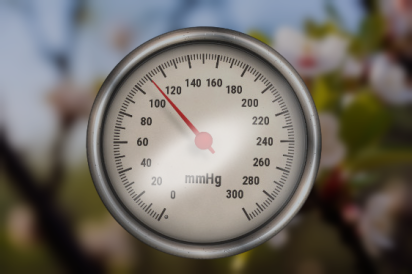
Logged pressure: 110,mmHg
